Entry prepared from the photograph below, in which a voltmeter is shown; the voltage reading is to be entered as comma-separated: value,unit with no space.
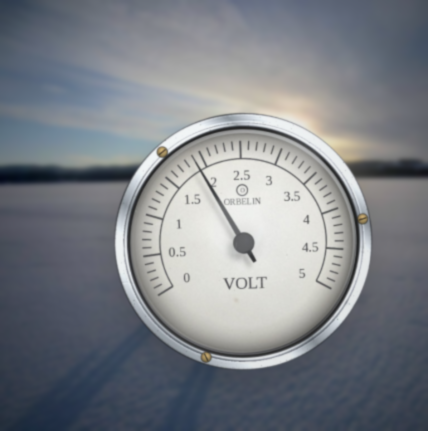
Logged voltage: 1.9,V
